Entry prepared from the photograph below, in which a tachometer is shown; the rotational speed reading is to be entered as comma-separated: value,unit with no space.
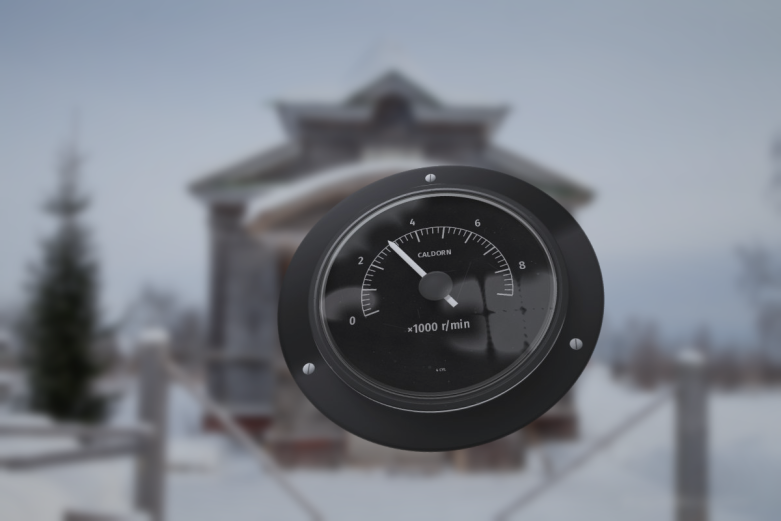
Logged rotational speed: 3000,rpm
